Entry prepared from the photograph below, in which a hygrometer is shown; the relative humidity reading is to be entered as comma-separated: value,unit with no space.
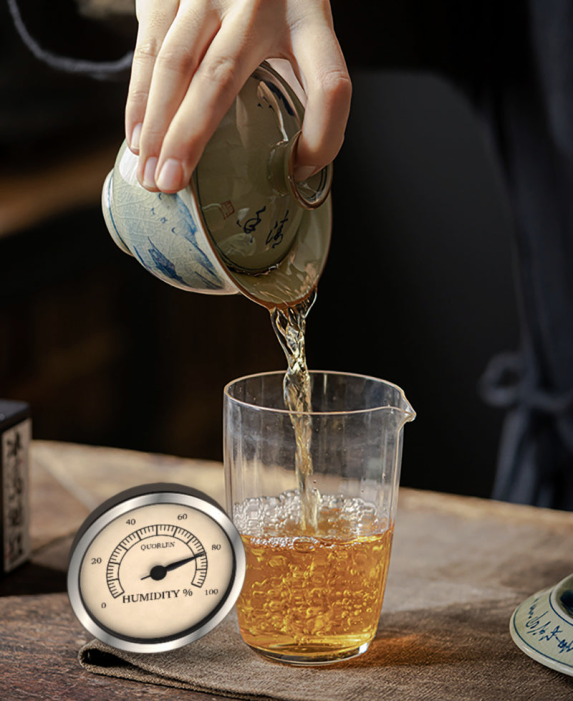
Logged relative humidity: 80,%
